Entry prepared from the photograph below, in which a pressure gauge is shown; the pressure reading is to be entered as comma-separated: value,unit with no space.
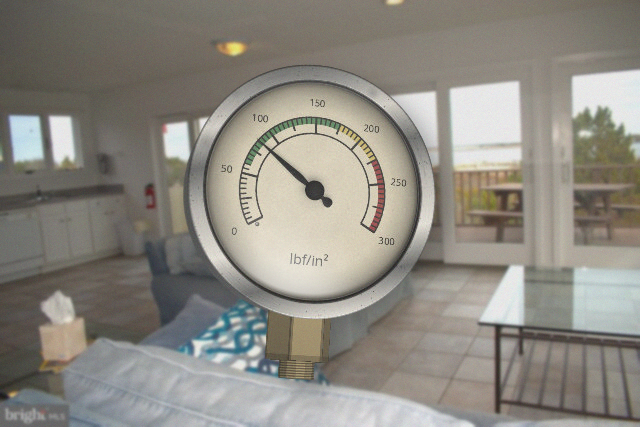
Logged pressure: 85,psi
